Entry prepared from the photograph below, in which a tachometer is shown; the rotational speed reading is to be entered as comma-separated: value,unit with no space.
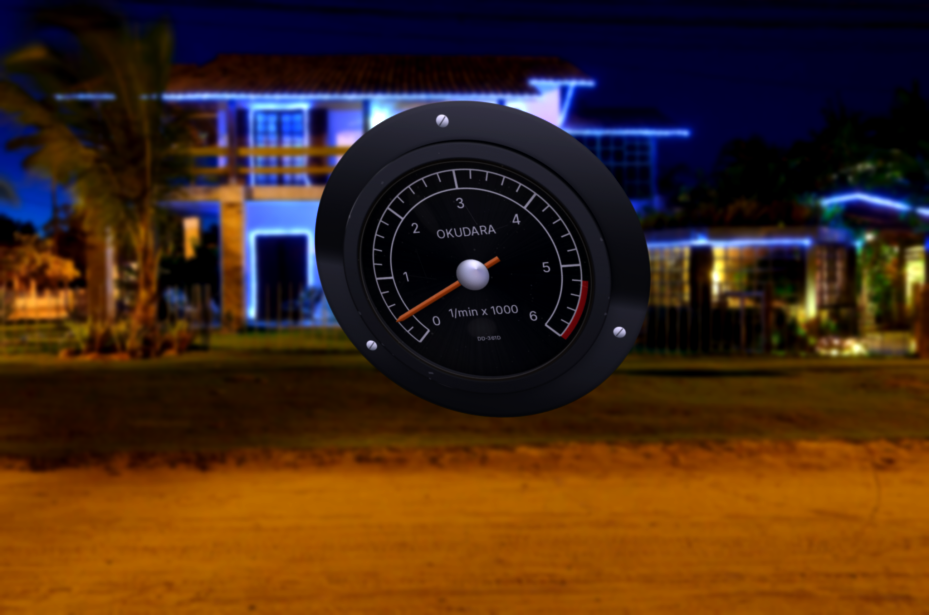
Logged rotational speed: 400,rpm
